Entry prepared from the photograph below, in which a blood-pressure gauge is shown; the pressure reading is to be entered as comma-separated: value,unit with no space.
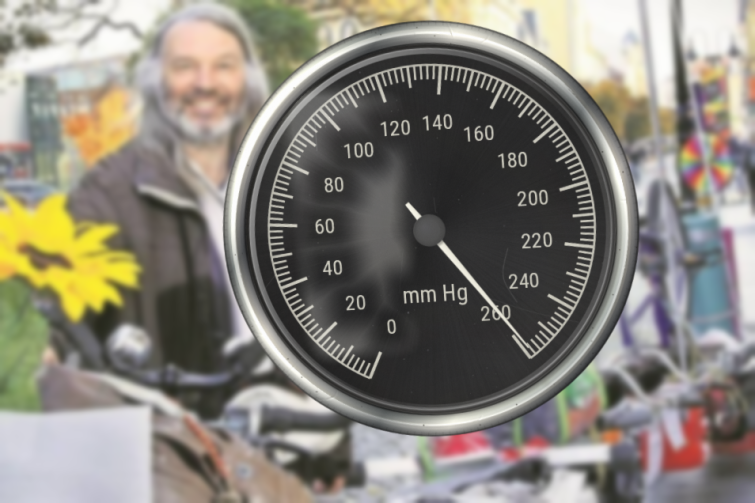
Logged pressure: 258,mmHg
